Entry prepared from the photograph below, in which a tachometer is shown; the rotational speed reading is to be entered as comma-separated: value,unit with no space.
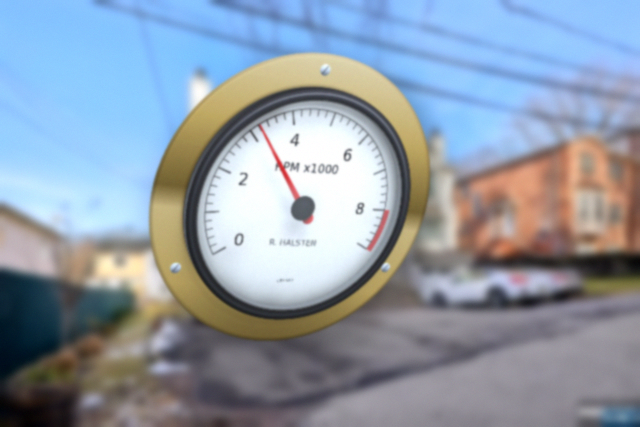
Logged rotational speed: 3200,rpm
